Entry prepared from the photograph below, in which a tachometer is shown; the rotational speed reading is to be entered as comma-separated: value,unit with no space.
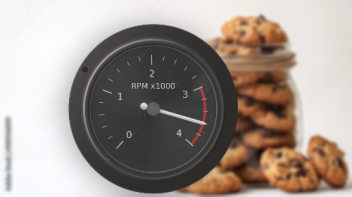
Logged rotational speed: 3600,rpm
